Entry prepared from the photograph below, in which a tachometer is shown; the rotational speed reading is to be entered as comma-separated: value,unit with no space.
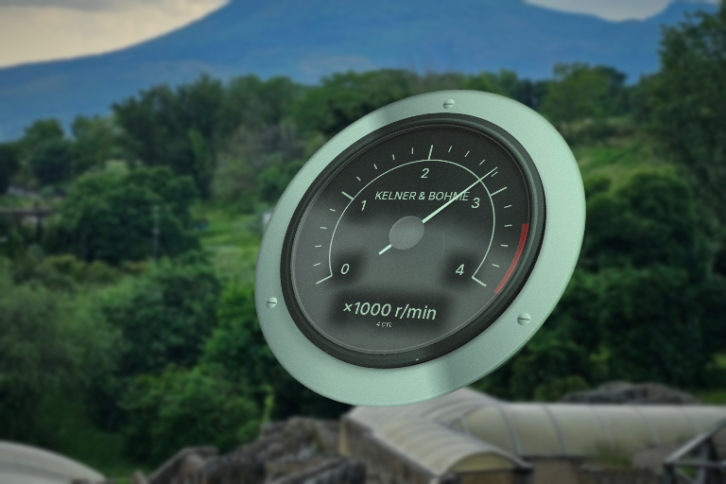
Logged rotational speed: 2800,rpm
